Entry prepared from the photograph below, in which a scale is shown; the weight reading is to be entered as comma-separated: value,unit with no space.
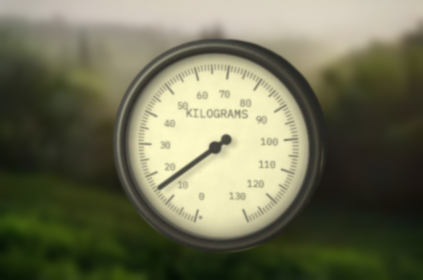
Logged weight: 15,kg
